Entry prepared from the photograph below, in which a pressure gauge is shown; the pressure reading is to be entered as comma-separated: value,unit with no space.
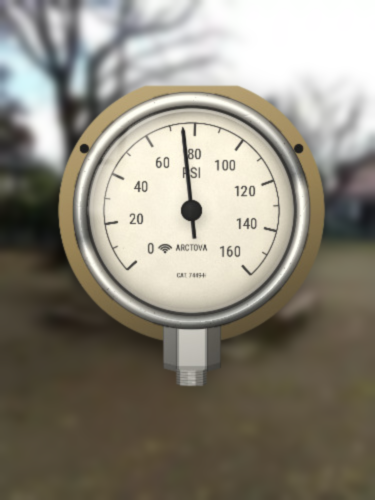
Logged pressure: 75,psi
